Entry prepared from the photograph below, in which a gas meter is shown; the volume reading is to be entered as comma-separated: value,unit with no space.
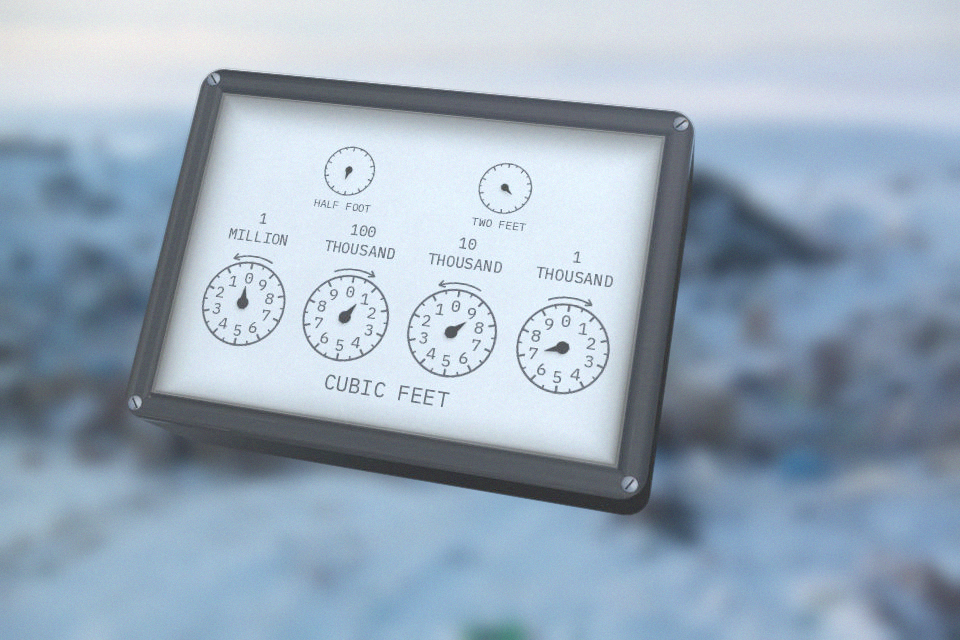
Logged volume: 8700,ft³
